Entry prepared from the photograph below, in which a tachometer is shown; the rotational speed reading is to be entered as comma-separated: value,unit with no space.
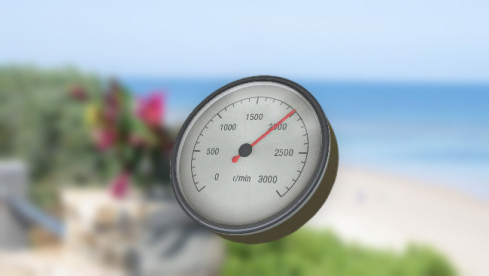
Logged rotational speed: 2000,rpm
